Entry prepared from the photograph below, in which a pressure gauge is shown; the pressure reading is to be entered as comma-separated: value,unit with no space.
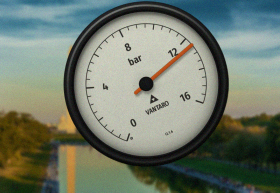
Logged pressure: 12.5,bar
